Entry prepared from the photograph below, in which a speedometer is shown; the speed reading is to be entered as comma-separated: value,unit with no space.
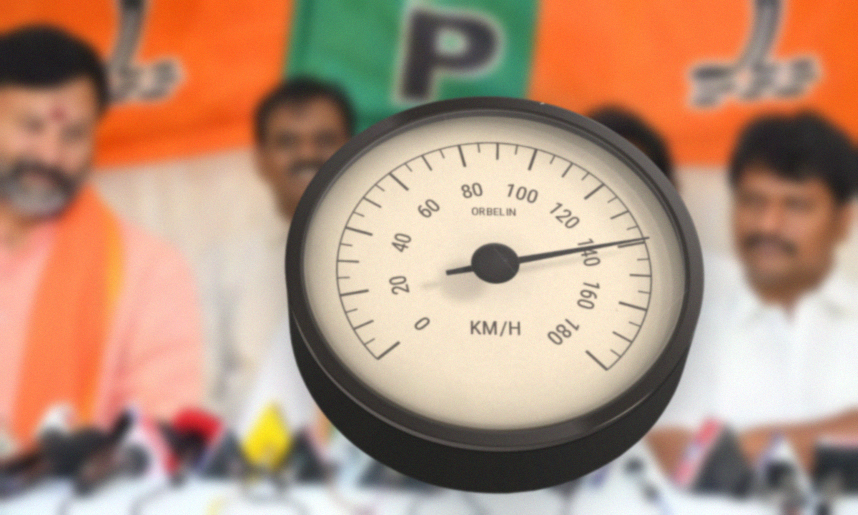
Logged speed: 140,km/h
